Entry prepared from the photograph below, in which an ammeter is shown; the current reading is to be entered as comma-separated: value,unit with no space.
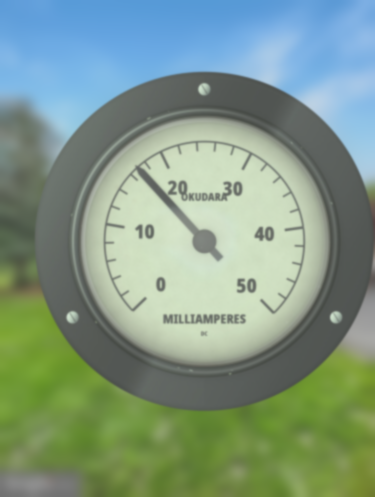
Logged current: 17,mA
